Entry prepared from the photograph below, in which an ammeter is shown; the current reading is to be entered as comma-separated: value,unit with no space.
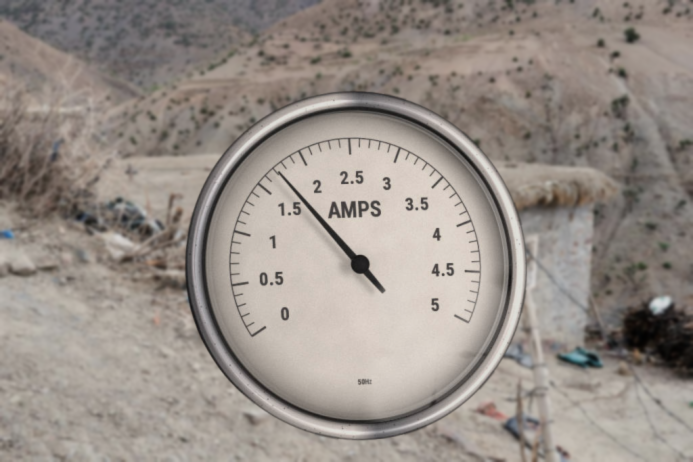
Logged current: 1.7,A
